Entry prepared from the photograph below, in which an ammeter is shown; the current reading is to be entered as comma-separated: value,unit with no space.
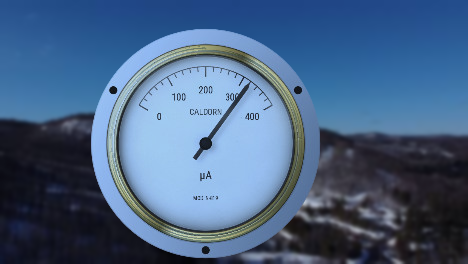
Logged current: 320,µA
